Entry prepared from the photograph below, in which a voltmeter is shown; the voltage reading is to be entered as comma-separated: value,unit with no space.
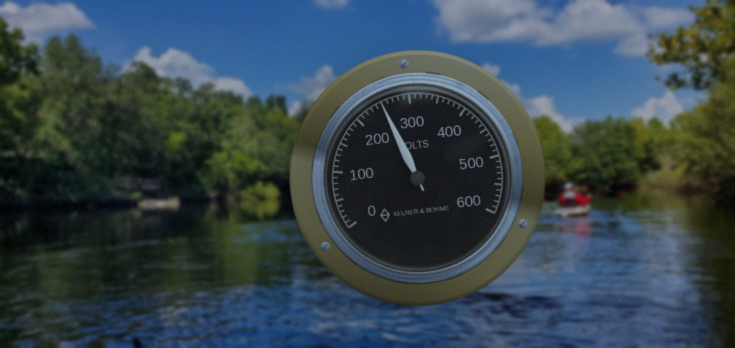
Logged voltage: 250,V
